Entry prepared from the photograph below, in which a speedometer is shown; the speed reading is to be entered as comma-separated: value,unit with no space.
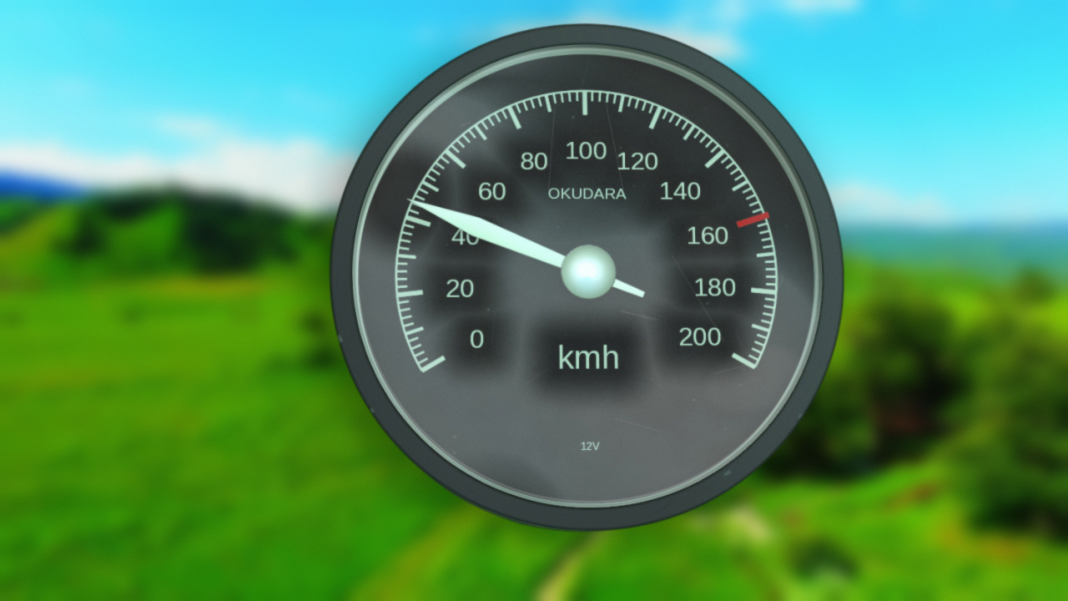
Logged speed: 44,km/h
